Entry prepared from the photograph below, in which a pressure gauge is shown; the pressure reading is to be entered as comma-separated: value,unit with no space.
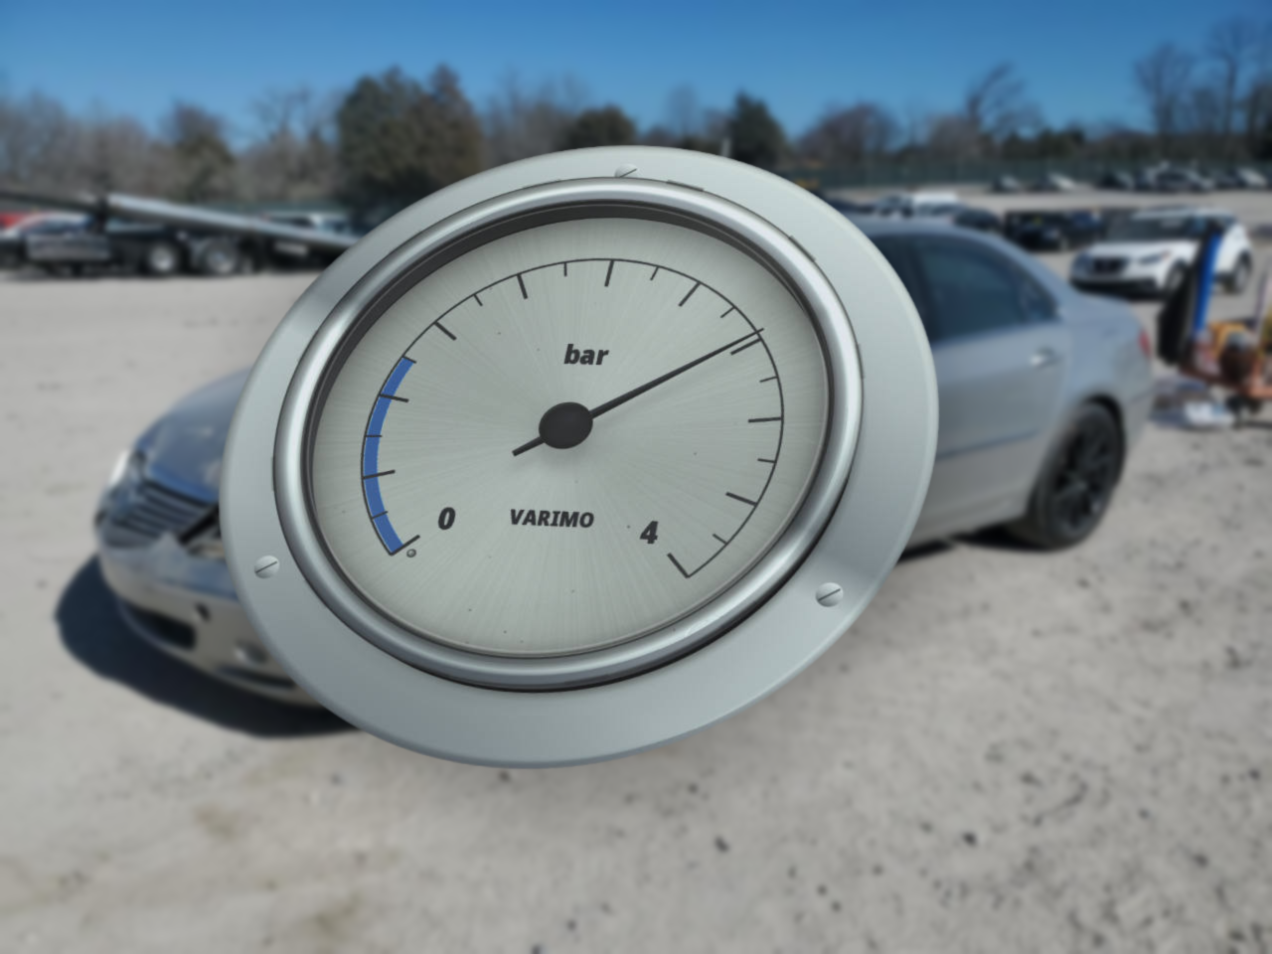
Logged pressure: 2.8,bar
